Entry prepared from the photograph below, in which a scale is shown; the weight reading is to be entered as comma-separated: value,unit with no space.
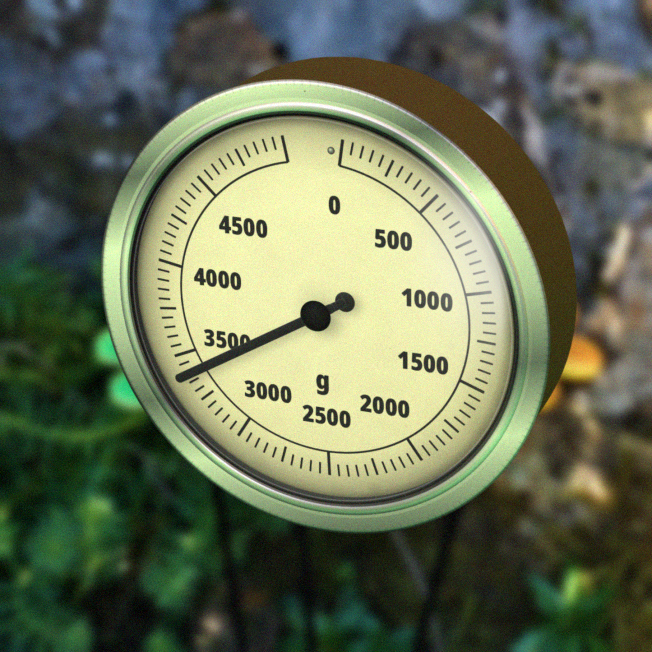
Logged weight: 3400,g
